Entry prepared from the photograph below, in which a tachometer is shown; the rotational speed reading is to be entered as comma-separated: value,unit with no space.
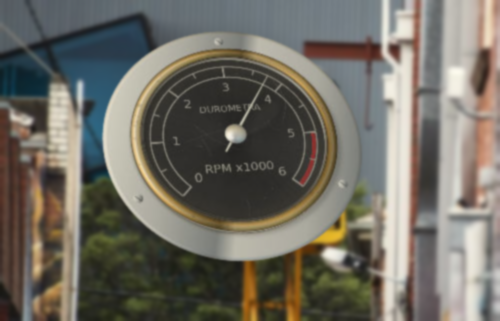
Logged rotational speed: 3750,rpm
